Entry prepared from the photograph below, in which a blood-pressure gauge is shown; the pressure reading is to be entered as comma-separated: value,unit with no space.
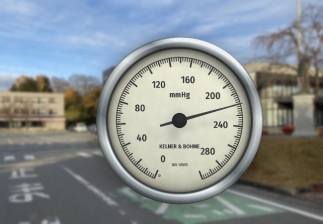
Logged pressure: 220,mmHg
